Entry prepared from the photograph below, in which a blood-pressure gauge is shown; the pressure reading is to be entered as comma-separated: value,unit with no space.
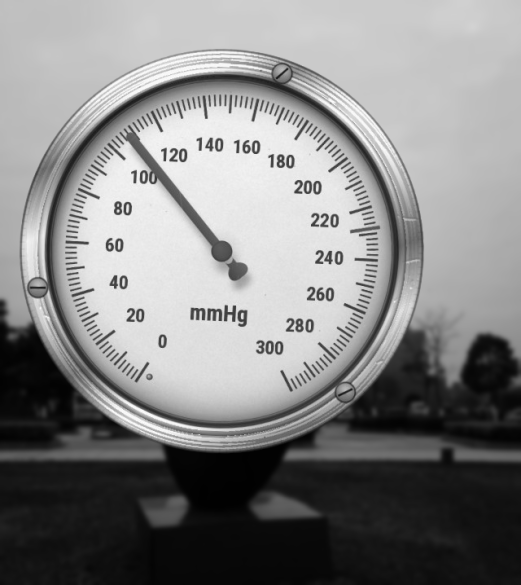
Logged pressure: 108,mmHg
